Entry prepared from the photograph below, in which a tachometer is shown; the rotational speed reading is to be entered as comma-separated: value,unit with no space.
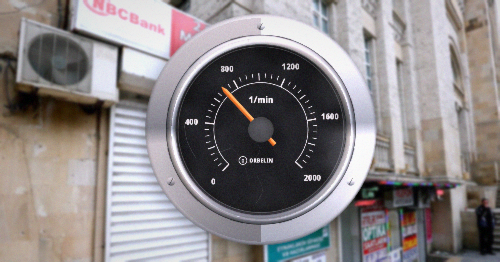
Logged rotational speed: 700,rpm
